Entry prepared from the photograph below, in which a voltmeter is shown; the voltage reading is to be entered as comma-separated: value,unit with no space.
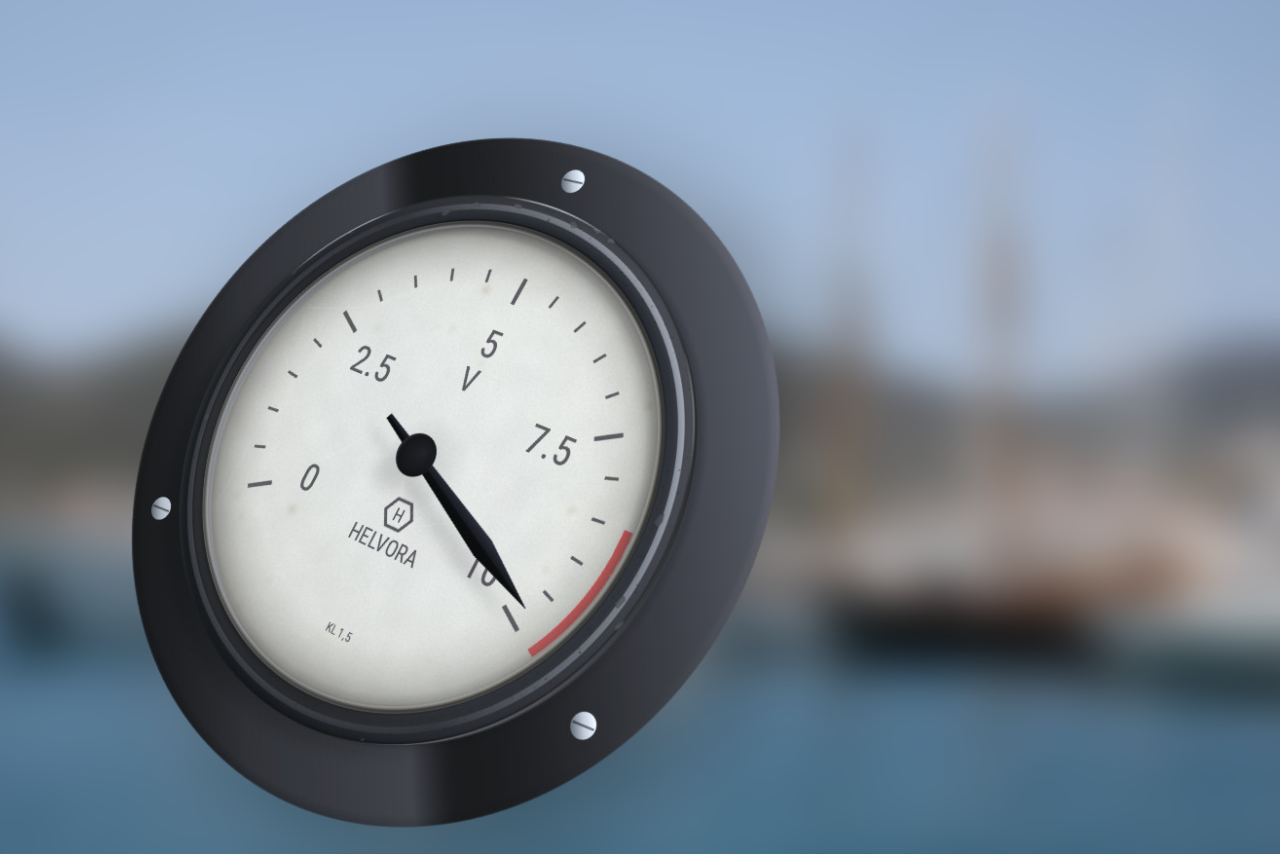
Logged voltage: 9.75,V
